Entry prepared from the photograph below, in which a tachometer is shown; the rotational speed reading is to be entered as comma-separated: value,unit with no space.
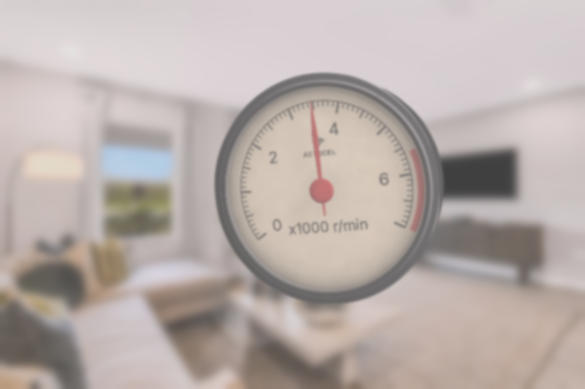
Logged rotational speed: 3500,rpm
